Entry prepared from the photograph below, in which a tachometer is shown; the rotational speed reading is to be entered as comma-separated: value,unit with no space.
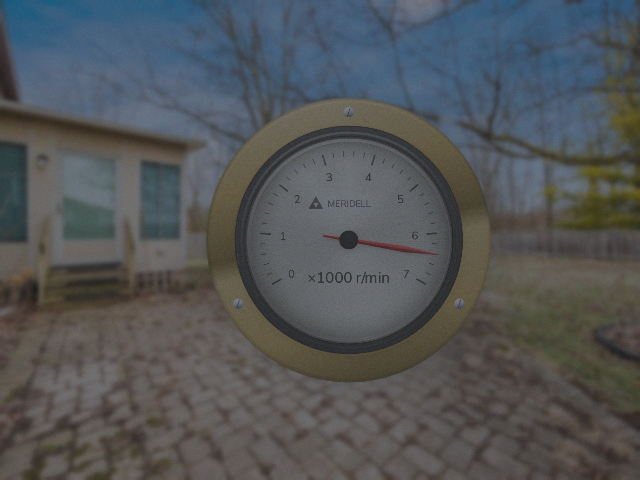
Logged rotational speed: 6400,rpm
